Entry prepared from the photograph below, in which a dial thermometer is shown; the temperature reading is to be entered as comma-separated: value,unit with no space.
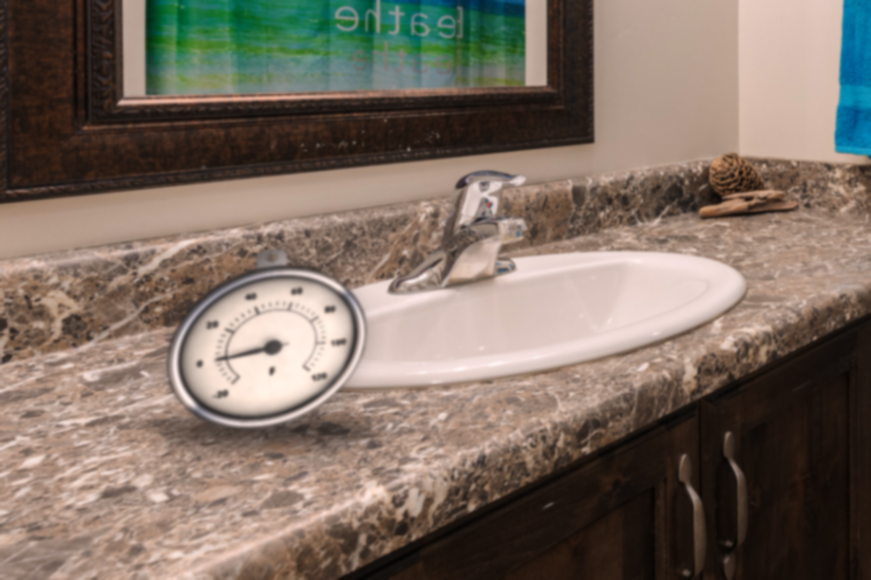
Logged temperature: 0,°F
